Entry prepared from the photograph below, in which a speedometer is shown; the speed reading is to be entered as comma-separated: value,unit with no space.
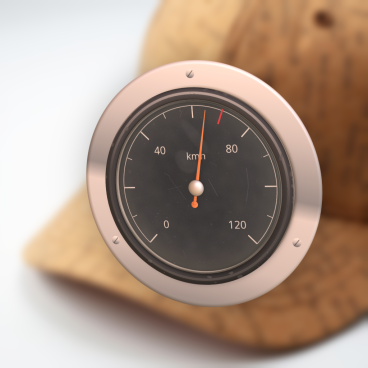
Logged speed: 65,km/h
